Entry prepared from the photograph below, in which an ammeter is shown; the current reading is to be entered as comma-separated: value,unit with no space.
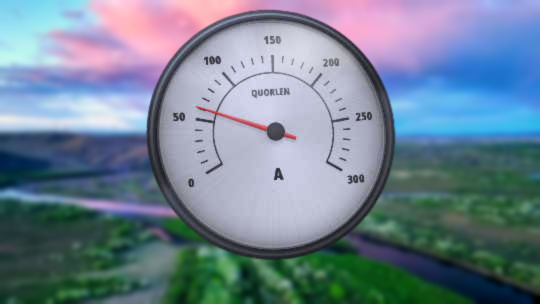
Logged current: 60,A
